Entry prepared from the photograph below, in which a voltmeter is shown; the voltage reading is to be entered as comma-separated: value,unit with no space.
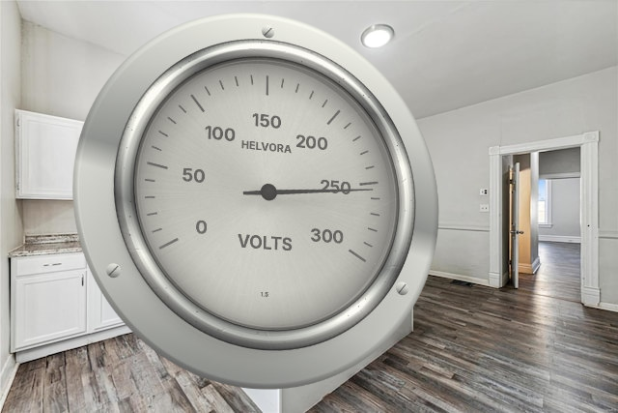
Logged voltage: 255,V
